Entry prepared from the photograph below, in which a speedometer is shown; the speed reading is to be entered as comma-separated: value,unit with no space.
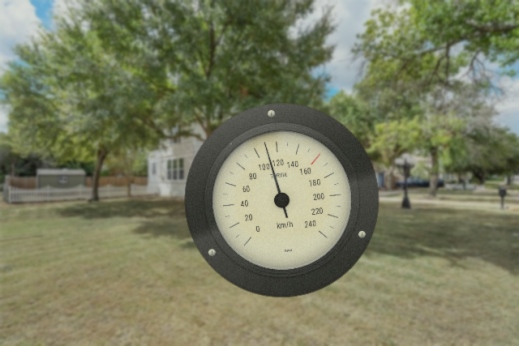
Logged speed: 110,km/h
